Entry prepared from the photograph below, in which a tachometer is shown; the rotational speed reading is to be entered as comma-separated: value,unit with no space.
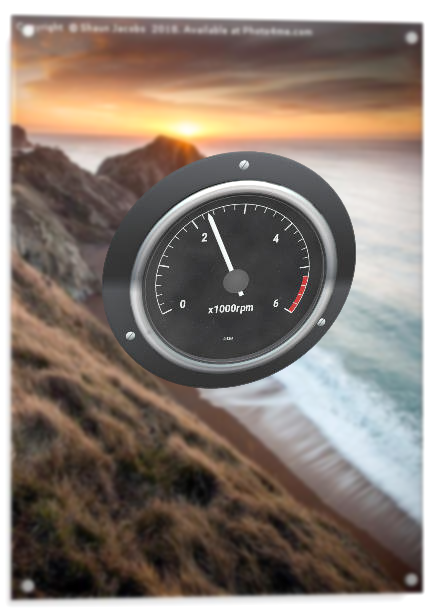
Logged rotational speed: 2300,rpm
